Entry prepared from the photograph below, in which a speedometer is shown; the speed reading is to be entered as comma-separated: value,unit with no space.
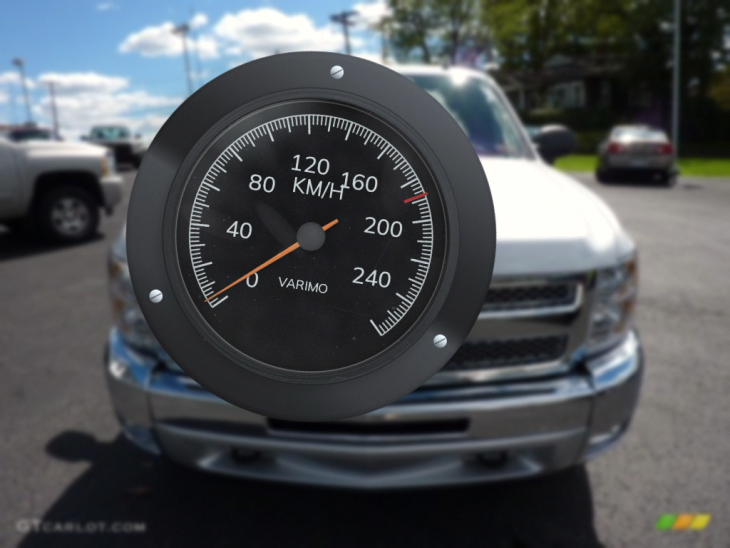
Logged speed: 4,km/h
